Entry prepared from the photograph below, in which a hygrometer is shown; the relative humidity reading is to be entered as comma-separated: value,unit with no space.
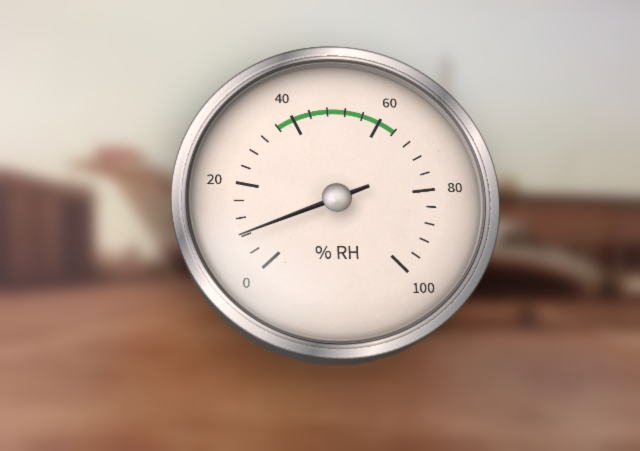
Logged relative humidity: 8,%
